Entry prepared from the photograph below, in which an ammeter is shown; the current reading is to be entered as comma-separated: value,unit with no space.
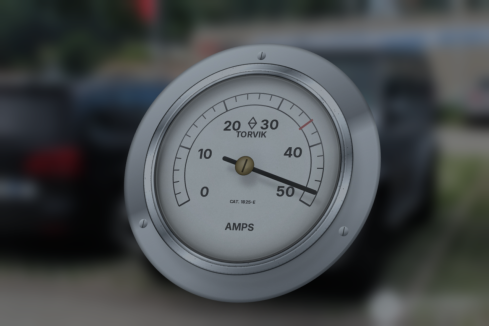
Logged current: 48,A
